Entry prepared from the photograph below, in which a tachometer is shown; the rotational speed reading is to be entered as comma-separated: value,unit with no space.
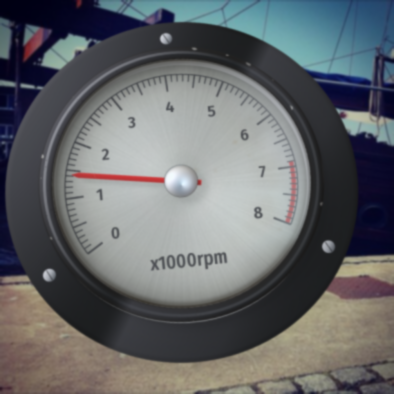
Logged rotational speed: 1400,rpm
